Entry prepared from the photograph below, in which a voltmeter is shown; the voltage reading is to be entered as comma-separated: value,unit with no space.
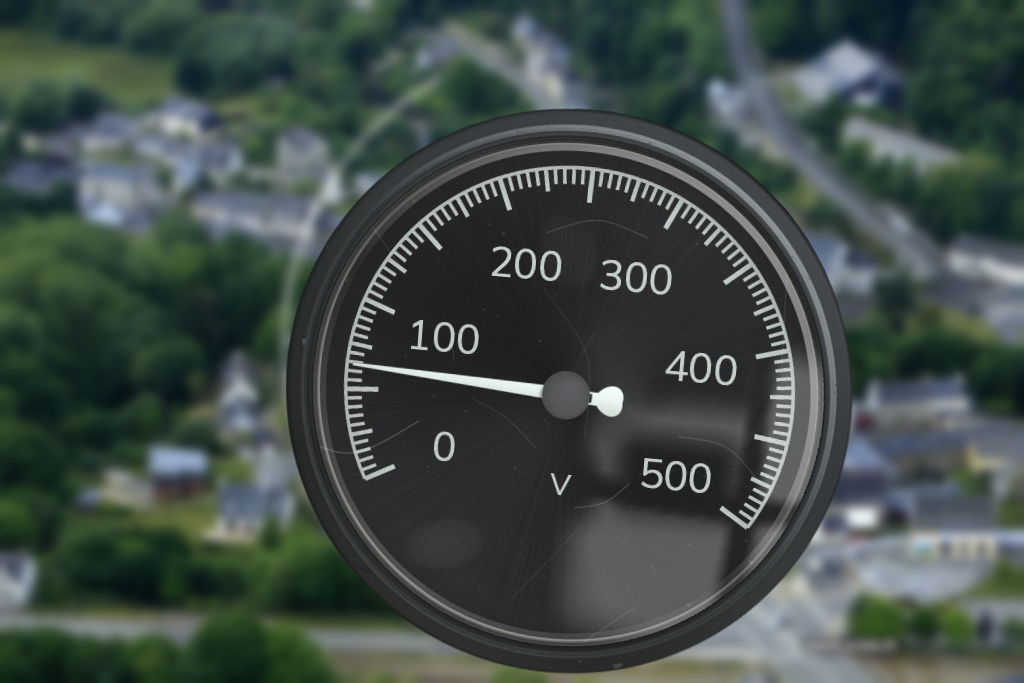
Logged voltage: 65,V
